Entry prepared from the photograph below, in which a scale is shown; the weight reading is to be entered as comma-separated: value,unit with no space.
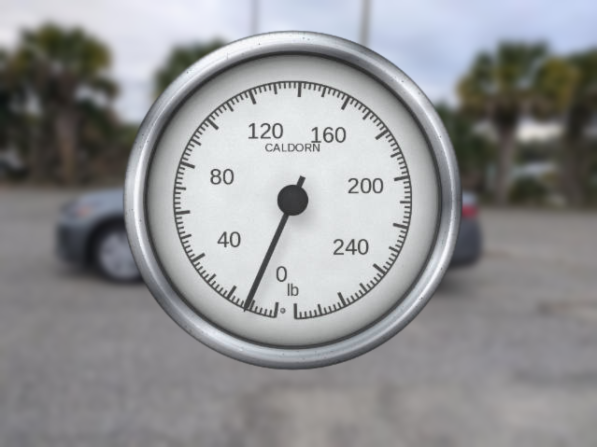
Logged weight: 12,lb
